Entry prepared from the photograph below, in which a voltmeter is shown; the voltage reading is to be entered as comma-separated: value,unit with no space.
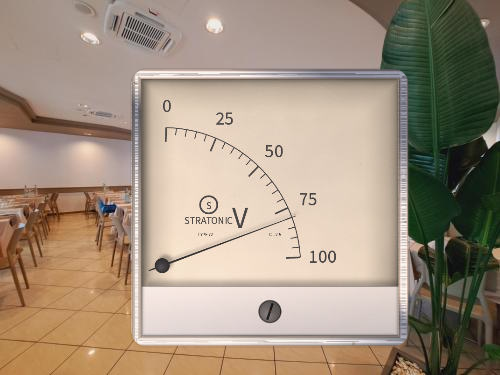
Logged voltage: 80,V
